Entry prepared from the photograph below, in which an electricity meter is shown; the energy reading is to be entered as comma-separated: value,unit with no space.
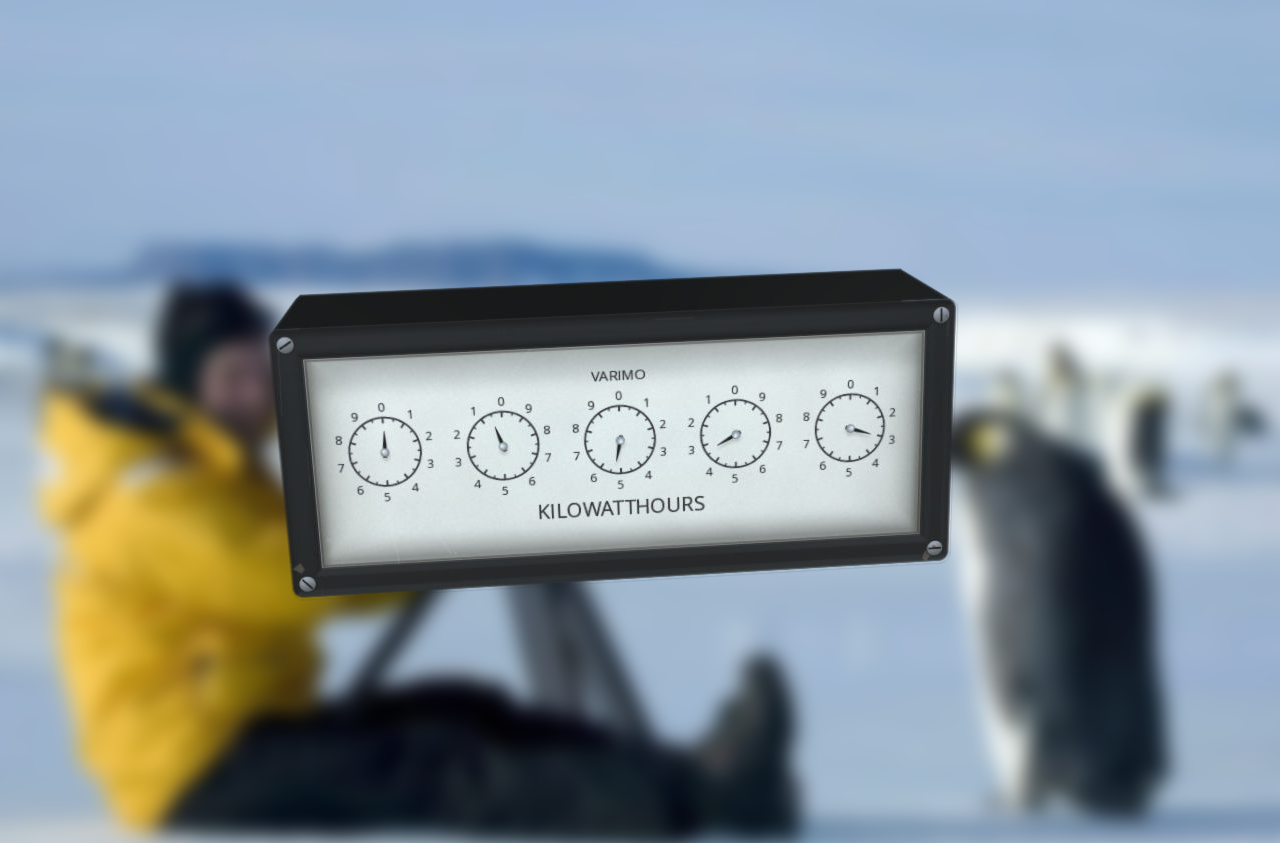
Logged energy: 533,kWh
